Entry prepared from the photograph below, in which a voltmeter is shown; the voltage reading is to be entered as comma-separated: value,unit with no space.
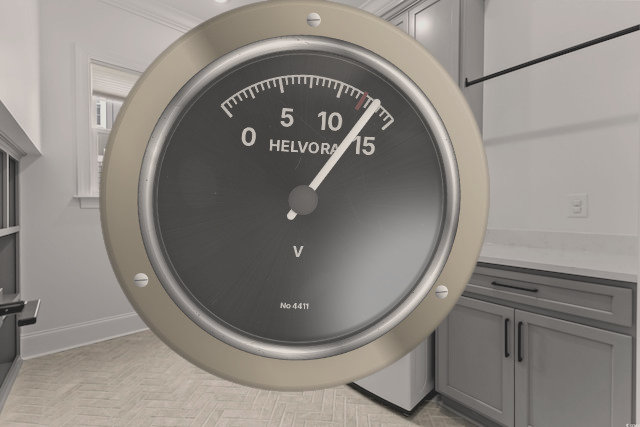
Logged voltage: 13,V
